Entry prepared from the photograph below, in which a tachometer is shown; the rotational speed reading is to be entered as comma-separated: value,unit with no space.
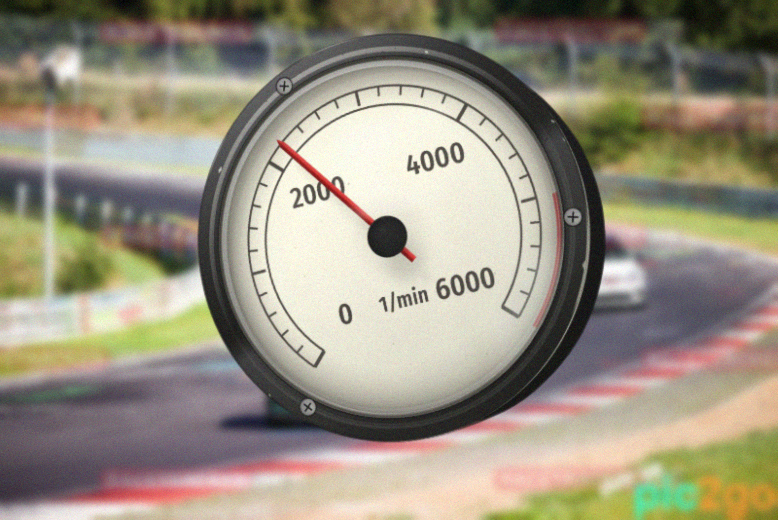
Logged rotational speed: 2200,rpm
